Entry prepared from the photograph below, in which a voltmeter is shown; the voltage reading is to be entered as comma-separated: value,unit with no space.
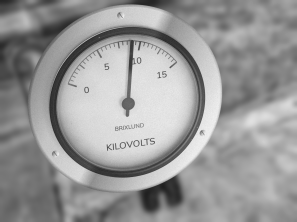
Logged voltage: 9,kV
